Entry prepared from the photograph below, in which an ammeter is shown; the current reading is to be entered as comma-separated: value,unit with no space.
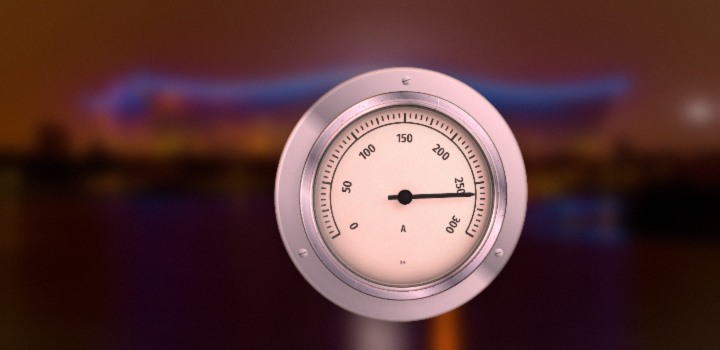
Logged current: 260,A
